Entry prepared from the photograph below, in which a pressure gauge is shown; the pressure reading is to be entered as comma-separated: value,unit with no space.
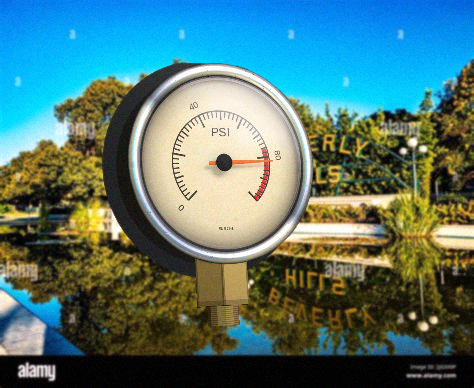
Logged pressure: 82,psi
